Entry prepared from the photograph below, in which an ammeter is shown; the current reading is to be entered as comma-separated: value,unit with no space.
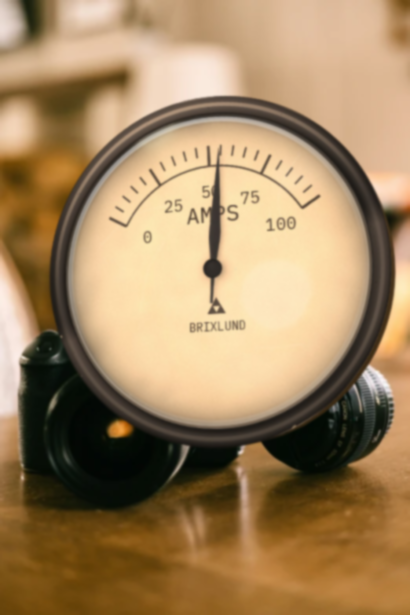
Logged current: 55,A
